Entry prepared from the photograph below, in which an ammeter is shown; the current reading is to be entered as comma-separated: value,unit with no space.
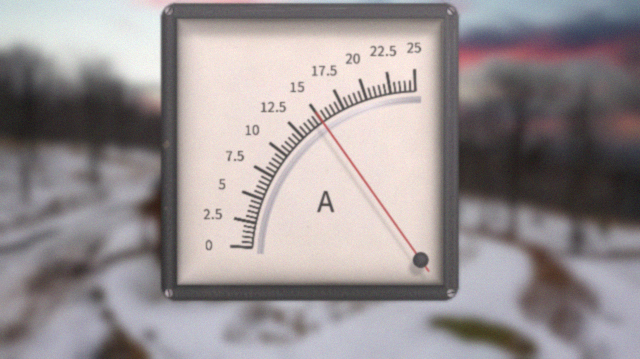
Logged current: 15,A
